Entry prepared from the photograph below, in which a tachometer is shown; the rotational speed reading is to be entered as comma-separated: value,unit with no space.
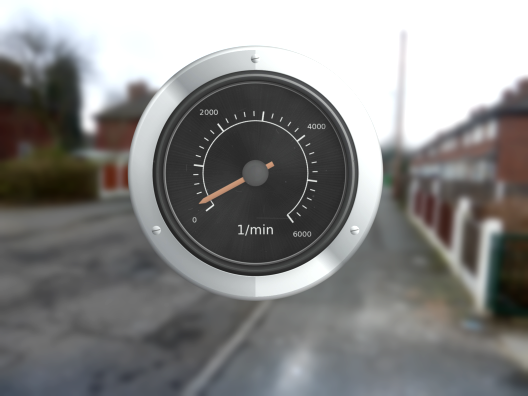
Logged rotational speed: 200,rpm
